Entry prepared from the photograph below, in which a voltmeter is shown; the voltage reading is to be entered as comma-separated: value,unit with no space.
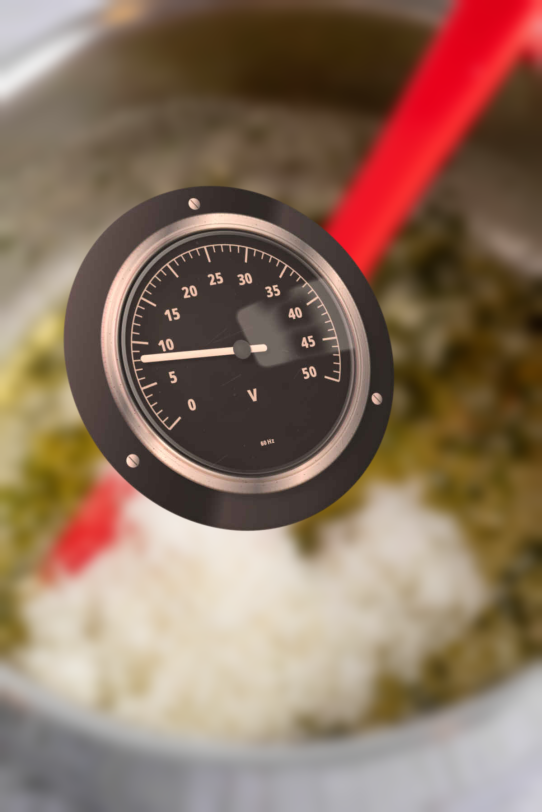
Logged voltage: 8,V
